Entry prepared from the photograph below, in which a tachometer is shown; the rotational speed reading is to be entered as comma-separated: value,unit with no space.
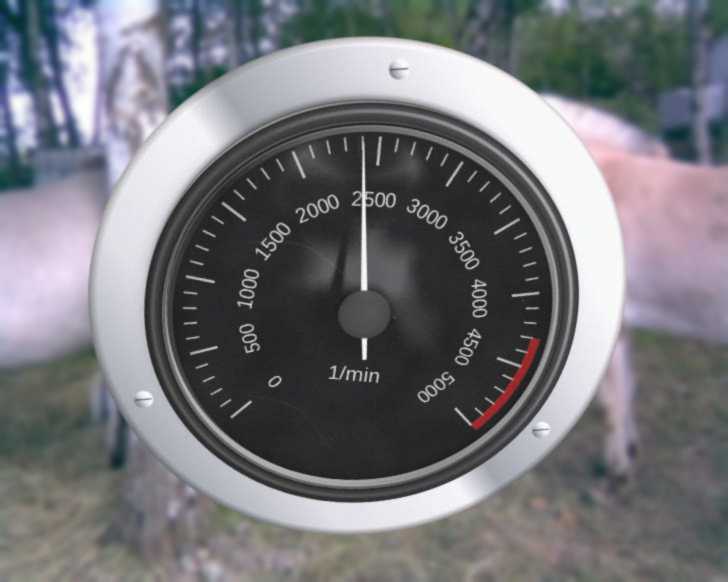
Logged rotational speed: 2400,rpm
